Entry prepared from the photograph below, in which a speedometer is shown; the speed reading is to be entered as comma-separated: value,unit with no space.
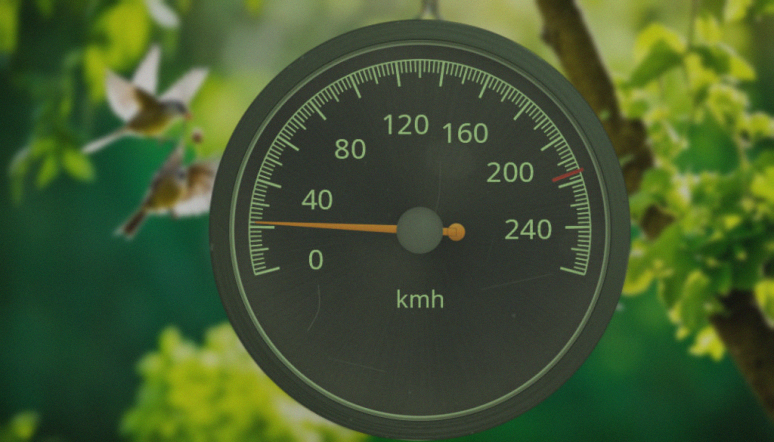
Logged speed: 22,km/h
